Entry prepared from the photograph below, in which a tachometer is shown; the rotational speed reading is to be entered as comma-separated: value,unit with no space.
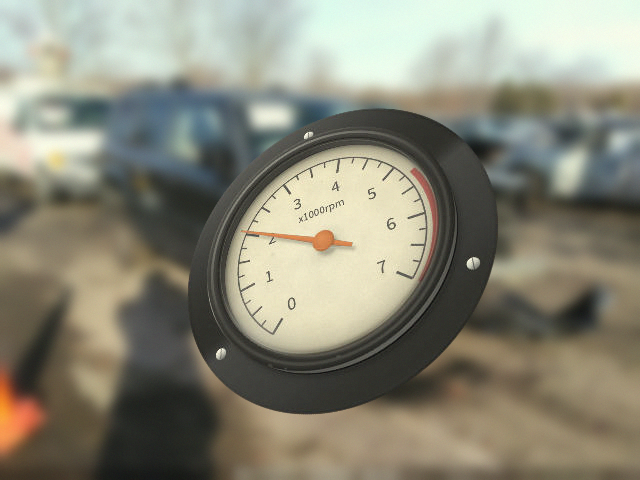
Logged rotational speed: 2000,rpm
